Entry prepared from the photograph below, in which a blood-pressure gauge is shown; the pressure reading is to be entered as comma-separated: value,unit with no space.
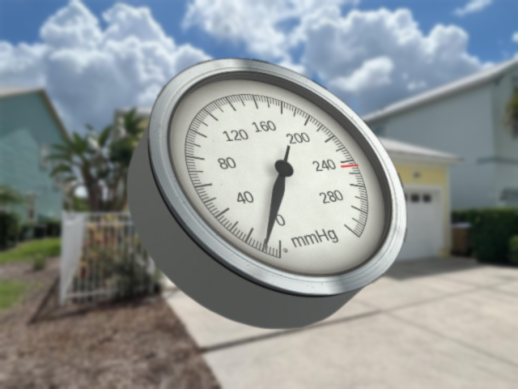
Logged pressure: 10,mmHg
